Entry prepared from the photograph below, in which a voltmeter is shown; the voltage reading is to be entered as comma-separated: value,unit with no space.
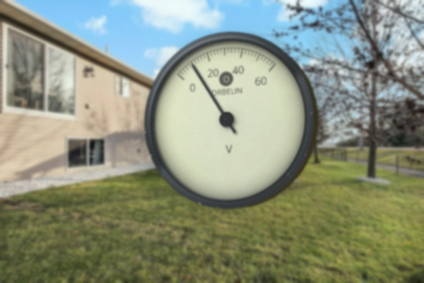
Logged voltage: 10,V
